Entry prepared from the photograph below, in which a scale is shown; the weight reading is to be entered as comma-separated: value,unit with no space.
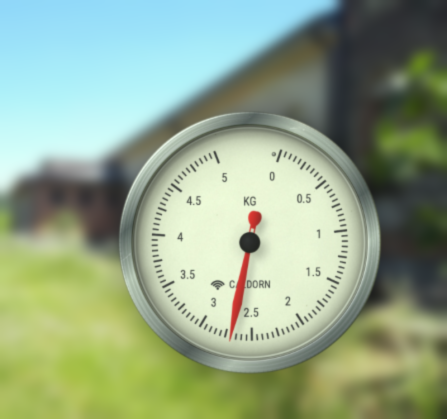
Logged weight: 2.7,kg
